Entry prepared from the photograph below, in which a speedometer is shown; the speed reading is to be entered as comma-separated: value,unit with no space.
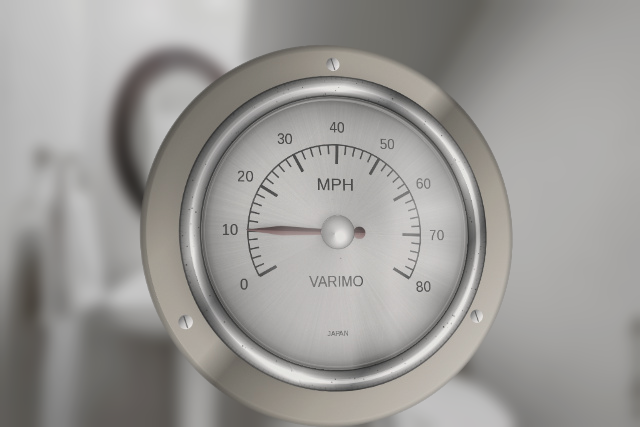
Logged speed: 10,mph
